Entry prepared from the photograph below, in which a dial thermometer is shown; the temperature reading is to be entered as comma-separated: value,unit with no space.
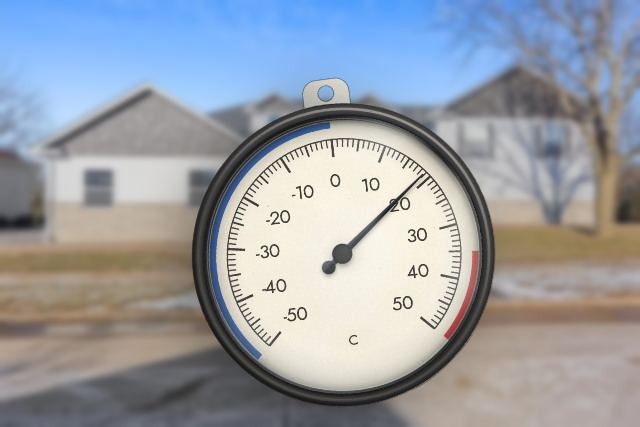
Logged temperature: 19,°C
